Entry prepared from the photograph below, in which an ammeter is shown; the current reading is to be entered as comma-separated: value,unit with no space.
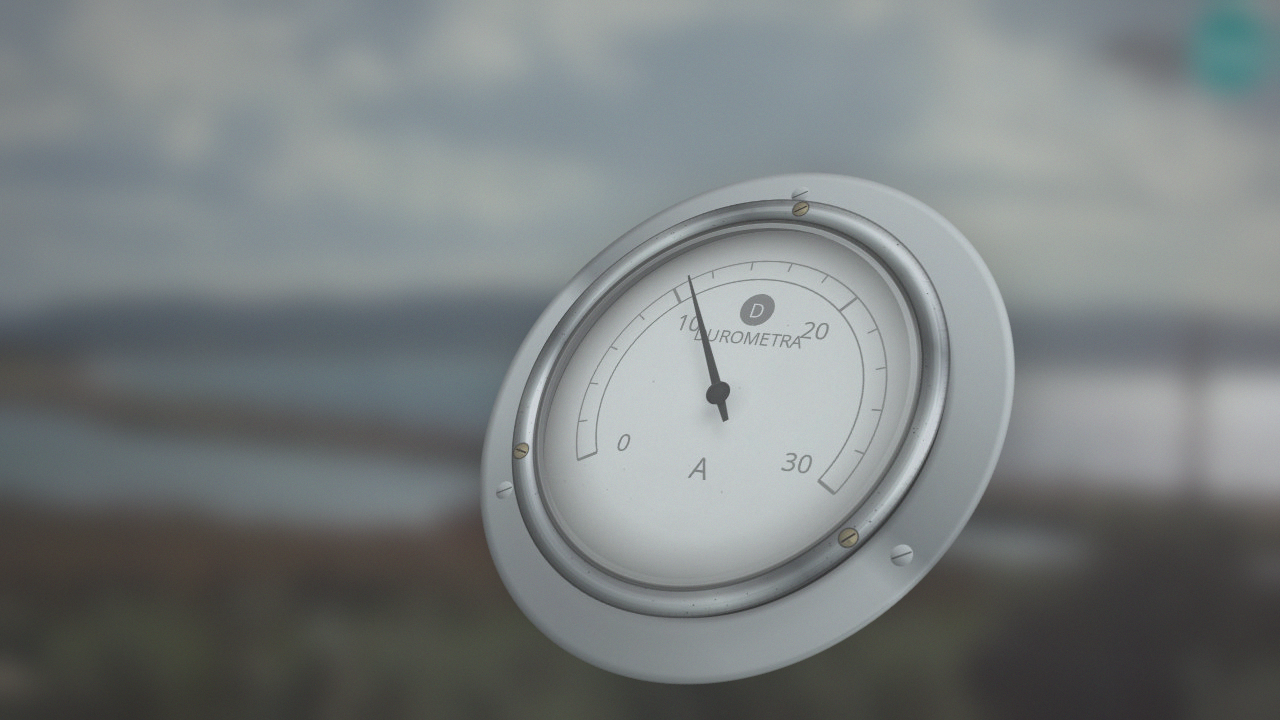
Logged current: 11,A
